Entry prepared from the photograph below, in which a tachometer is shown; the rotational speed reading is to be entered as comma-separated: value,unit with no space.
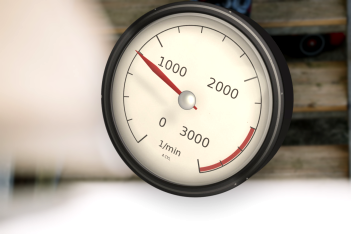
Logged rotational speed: 800,rpm
